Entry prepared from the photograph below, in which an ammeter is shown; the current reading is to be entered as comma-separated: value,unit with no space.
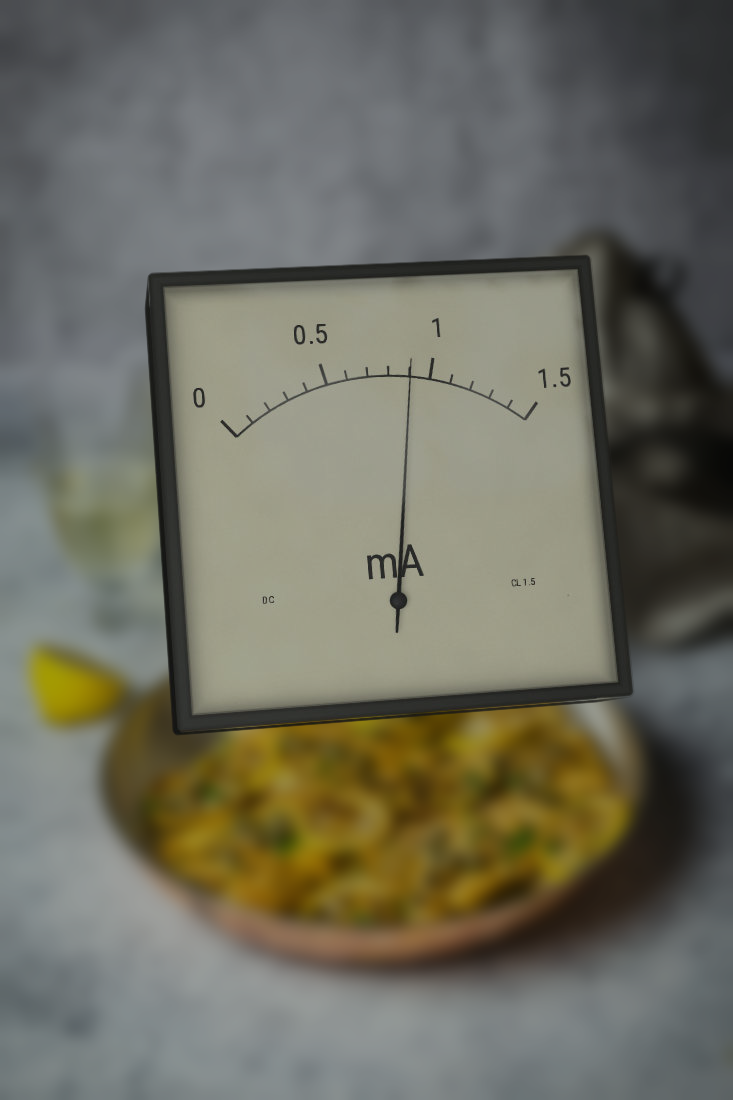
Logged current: 0.9,mA
